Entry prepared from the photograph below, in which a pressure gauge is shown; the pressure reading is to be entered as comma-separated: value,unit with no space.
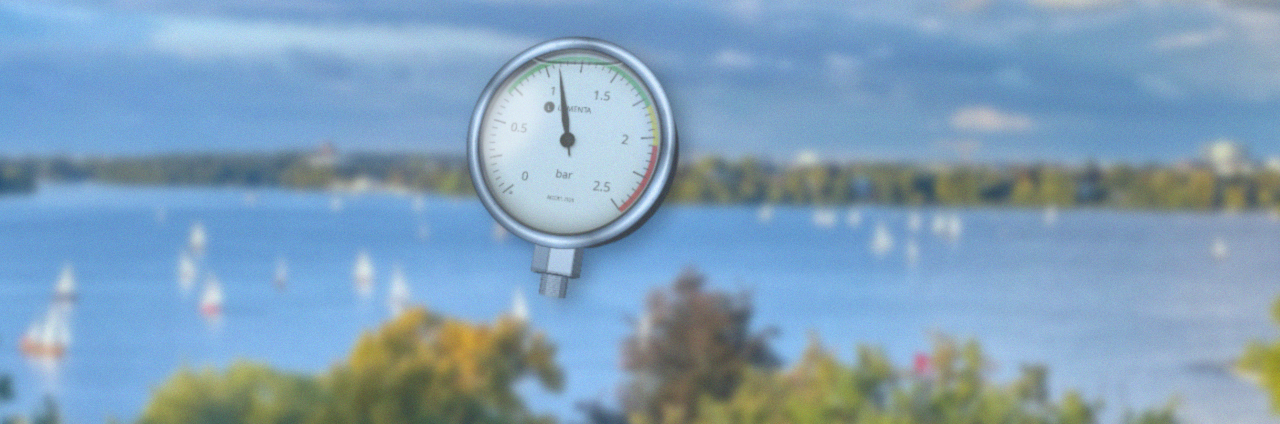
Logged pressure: 1.1,bar
